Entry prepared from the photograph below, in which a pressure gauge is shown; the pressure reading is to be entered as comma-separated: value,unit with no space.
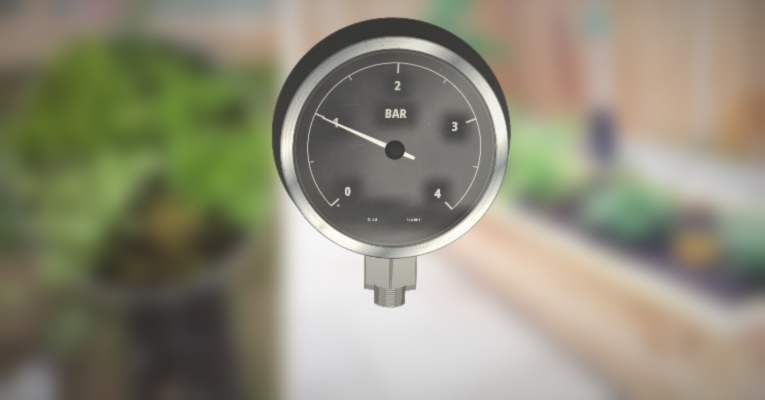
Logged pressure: 1,bar
